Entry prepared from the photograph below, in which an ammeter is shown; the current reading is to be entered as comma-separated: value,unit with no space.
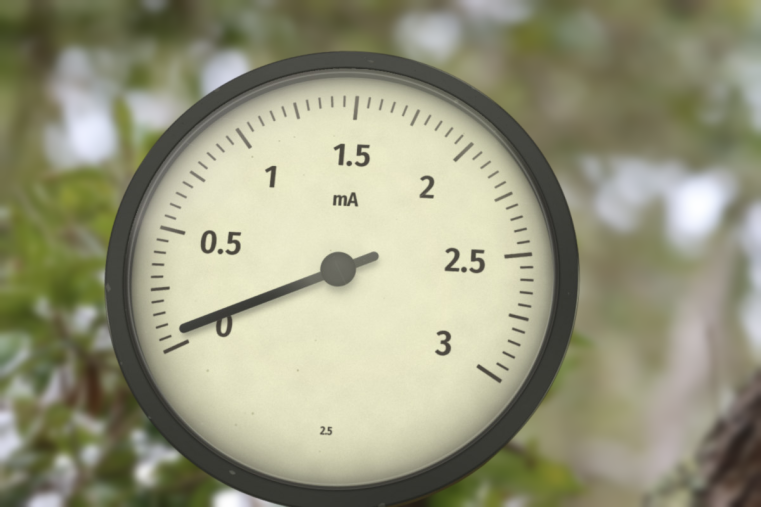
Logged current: 0.05,mA
